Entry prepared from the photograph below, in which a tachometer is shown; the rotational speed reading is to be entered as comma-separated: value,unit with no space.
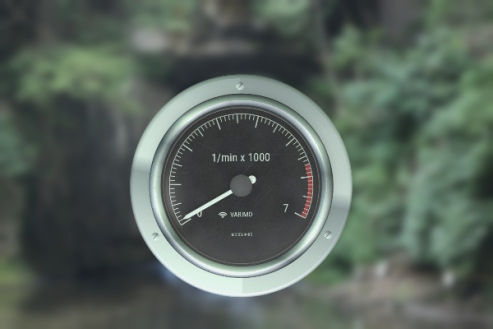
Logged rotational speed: 100,rpm
